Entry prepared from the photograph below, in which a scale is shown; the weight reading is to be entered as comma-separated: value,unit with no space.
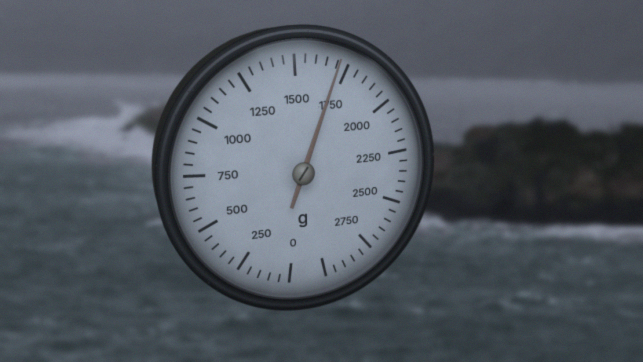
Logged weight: 1700,g
